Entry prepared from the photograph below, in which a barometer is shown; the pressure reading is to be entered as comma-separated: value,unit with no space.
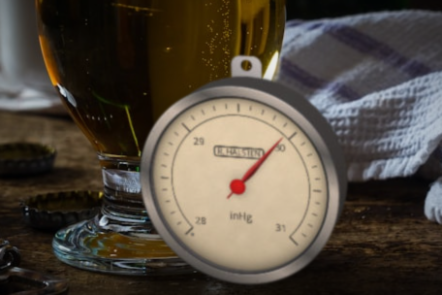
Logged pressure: 29.95,inHg
